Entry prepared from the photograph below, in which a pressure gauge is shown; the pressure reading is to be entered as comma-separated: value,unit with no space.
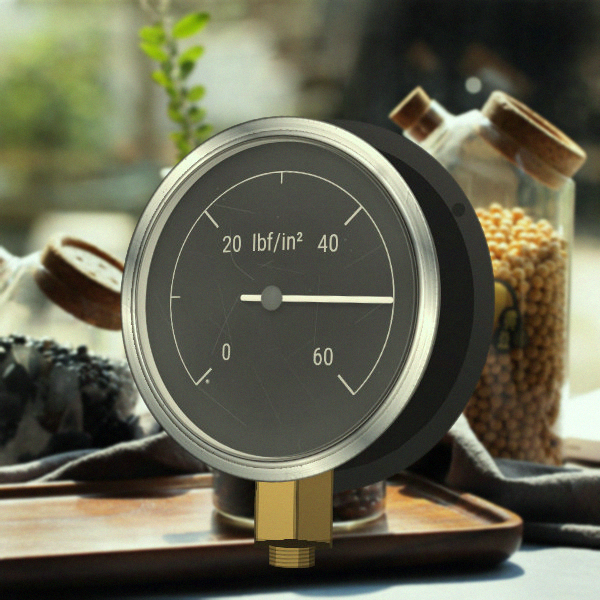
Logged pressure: 50,psi
